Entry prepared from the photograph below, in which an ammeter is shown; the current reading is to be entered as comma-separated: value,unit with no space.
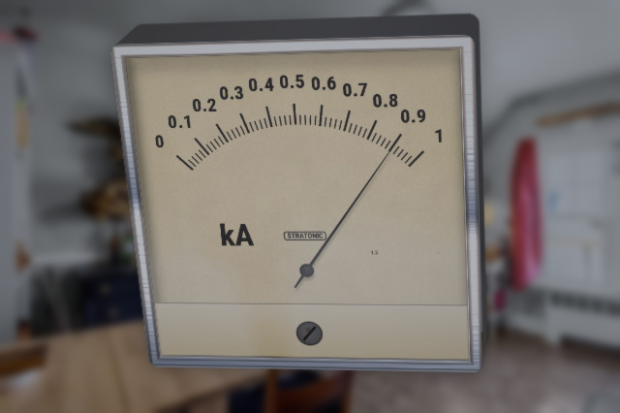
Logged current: 0.9,kA
